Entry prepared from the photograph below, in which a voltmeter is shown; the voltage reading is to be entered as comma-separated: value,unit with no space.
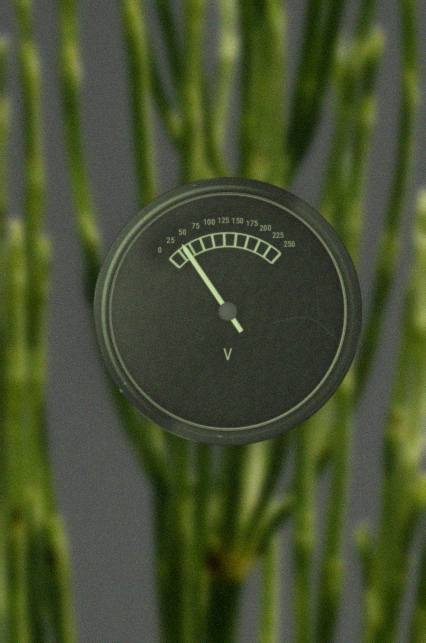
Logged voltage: 37.5,V
